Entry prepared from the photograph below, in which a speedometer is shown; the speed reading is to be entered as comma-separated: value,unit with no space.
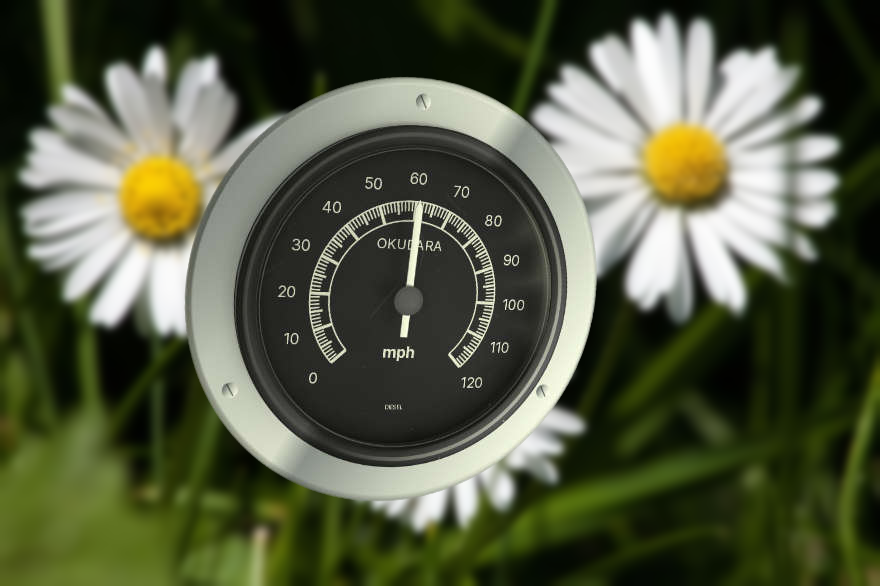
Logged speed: 60,mph
